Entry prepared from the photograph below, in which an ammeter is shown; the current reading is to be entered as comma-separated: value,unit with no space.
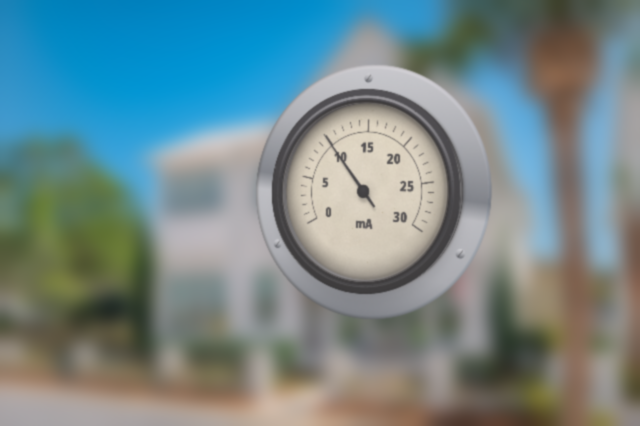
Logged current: 10,mA
